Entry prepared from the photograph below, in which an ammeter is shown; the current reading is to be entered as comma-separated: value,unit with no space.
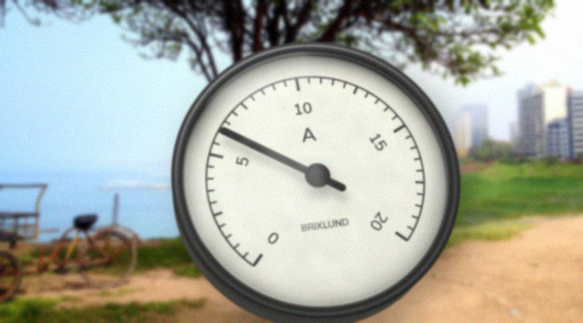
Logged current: 6,A
